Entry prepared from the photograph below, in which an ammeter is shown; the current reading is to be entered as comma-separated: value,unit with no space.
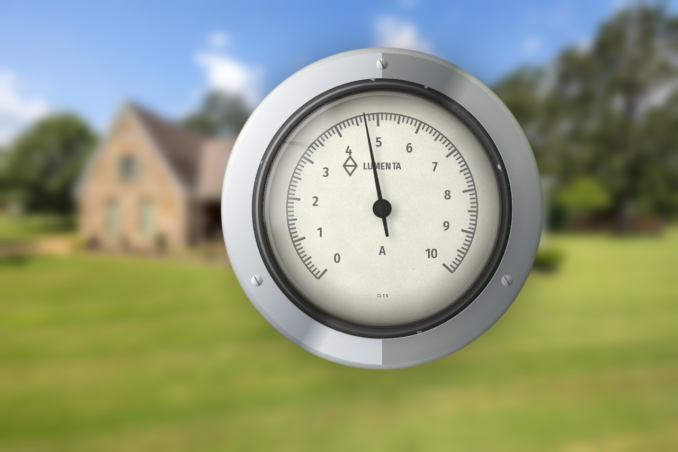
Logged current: 4.7,A
